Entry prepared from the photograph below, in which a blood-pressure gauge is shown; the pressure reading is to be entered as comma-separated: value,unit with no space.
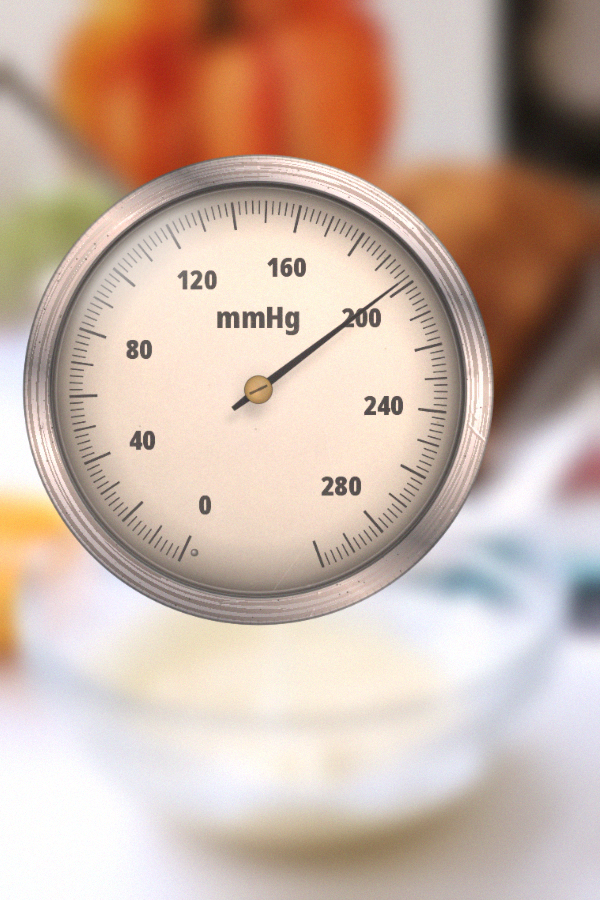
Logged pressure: 198,mmHg
